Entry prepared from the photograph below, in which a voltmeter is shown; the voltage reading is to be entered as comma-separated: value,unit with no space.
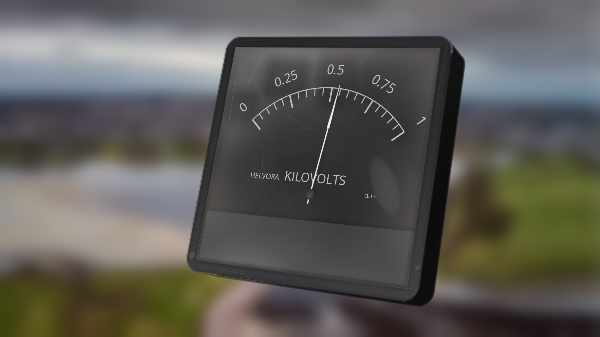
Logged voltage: 0.55,kV
